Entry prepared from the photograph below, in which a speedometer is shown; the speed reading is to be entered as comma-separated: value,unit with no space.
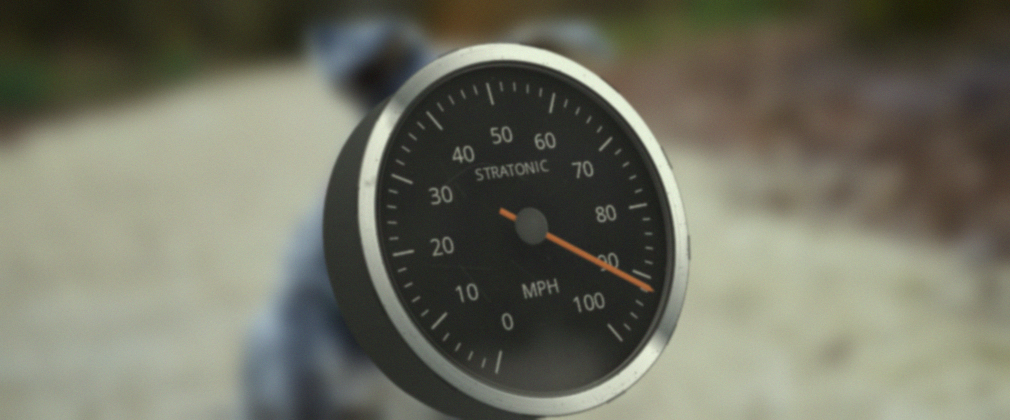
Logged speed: 92,mph
